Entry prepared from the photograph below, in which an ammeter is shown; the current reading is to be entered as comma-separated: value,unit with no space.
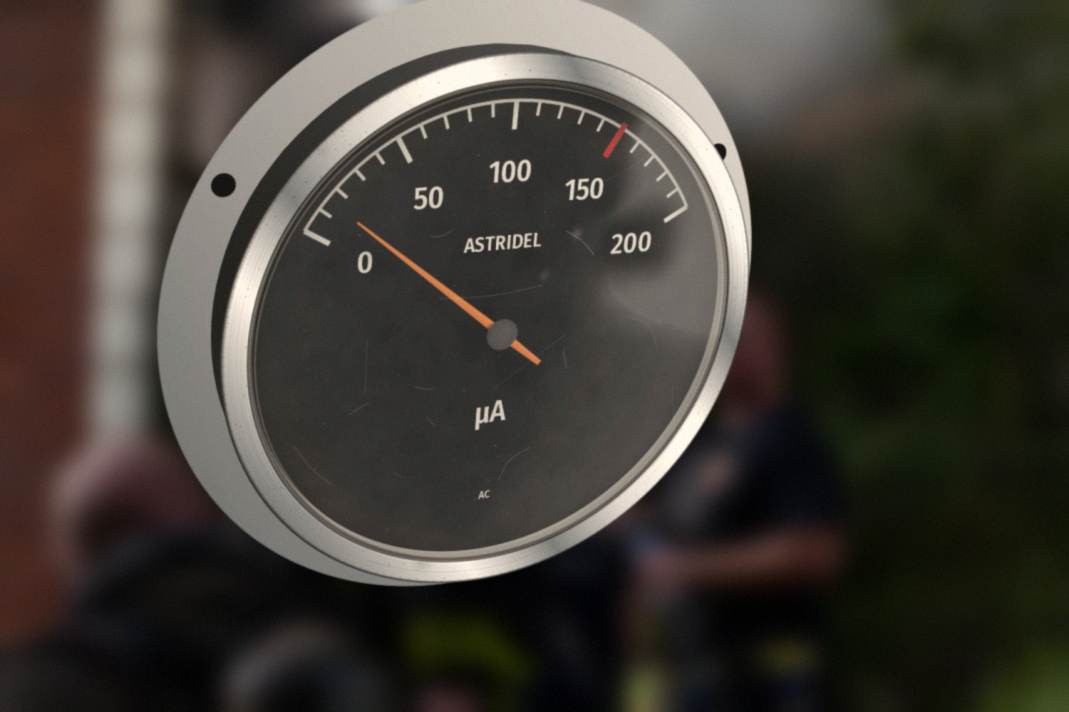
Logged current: 15,µA
